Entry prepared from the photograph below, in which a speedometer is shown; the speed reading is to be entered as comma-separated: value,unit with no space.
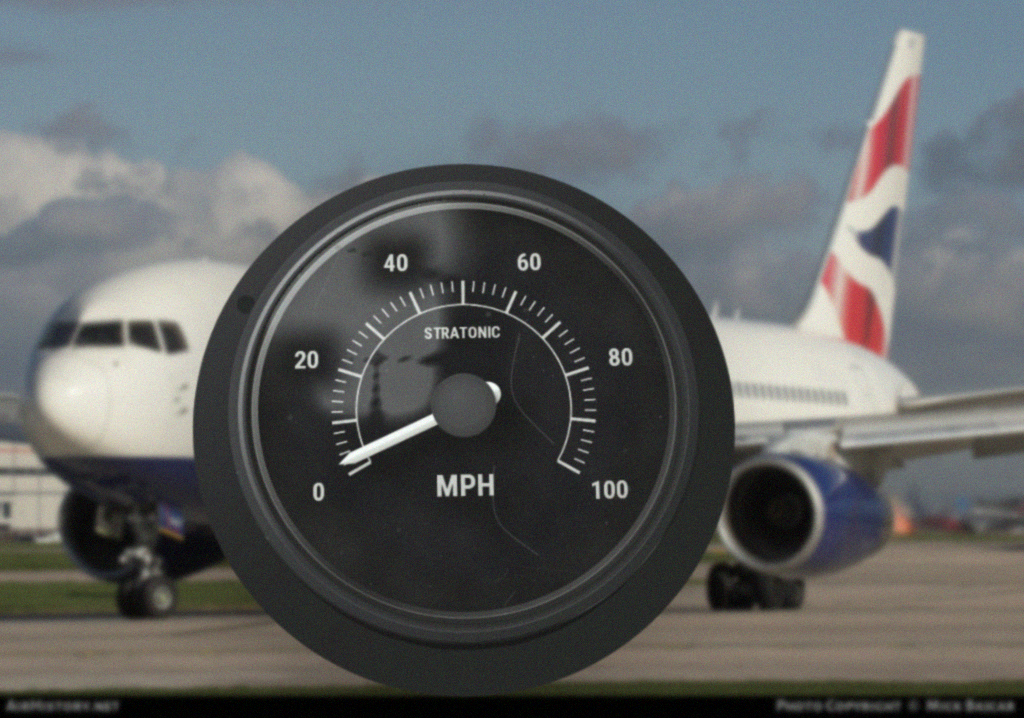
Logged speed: 2,mph
